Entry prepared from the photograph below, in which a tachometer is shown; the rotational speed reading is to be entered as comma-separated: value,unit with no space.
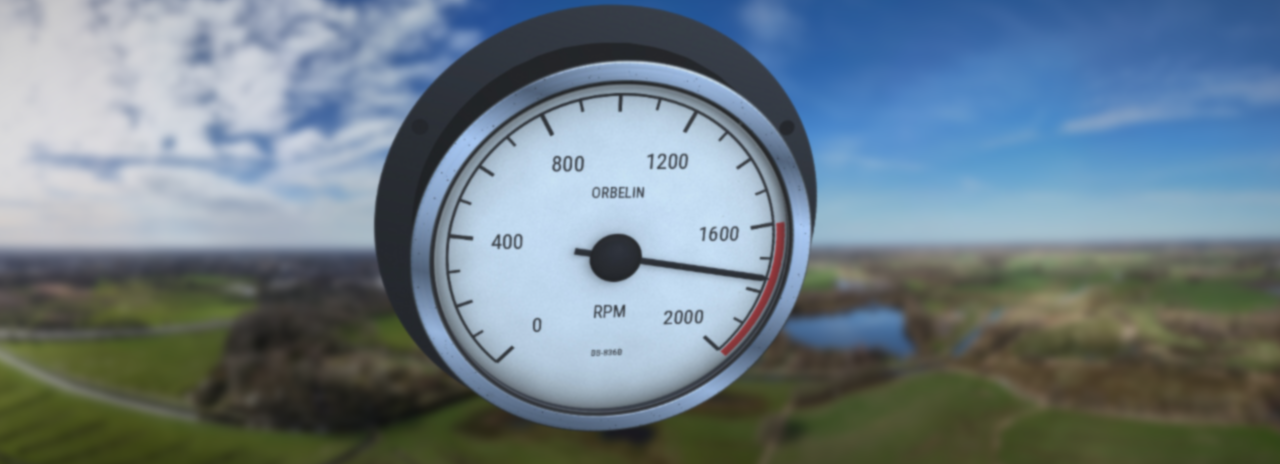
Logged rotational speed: 1750,rpm
